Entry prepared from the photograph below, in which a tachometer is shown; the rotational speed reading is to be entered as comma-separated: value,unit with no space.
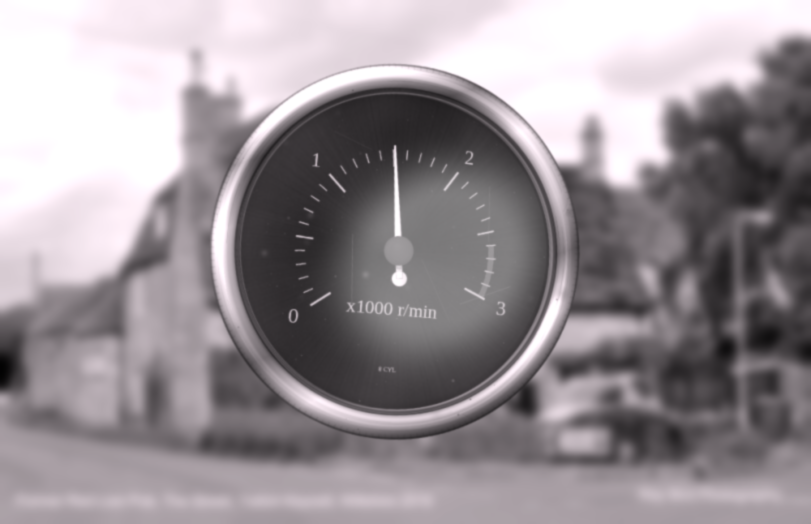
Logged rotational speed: 1500,rpm
